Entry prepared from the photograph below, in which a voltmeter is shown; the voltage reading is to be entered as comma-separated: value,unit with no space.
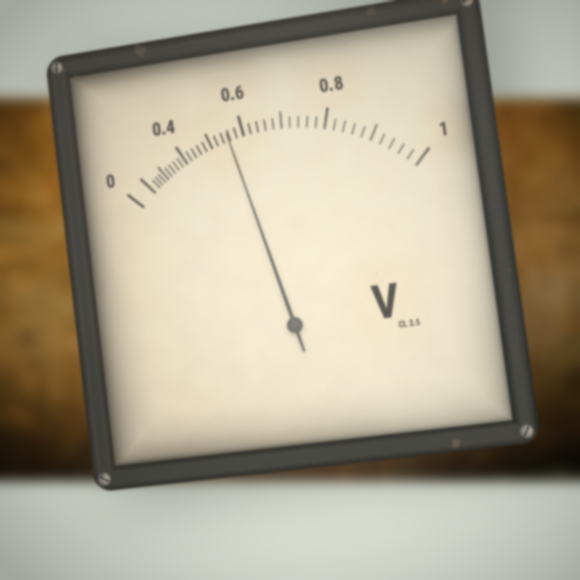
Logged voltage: 0.56,V
